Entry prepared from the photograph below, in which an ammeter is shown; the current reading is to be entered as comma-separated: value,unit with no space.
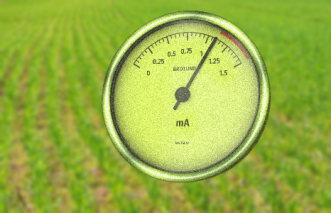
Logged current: 1.1,mA
